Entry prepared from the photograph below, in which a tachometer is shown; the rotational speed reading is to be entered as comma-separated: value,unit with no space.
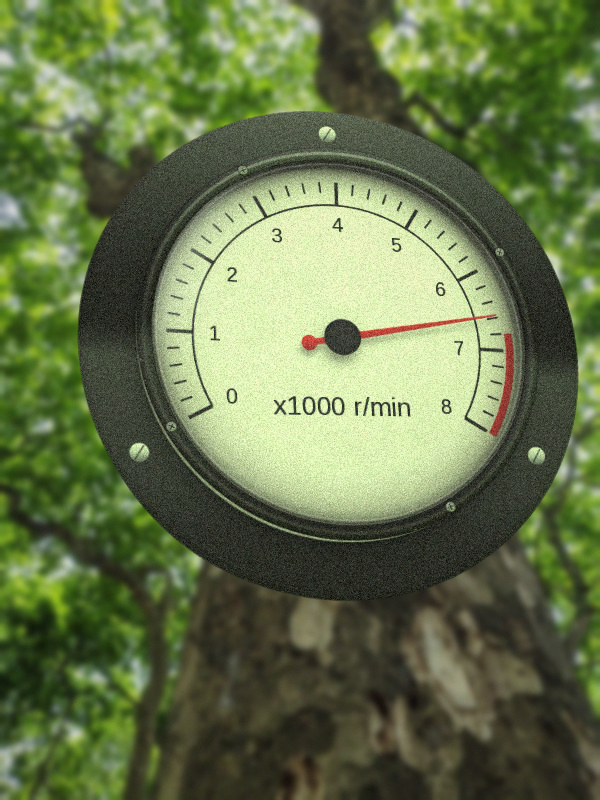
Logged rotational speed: 6600,rpm
